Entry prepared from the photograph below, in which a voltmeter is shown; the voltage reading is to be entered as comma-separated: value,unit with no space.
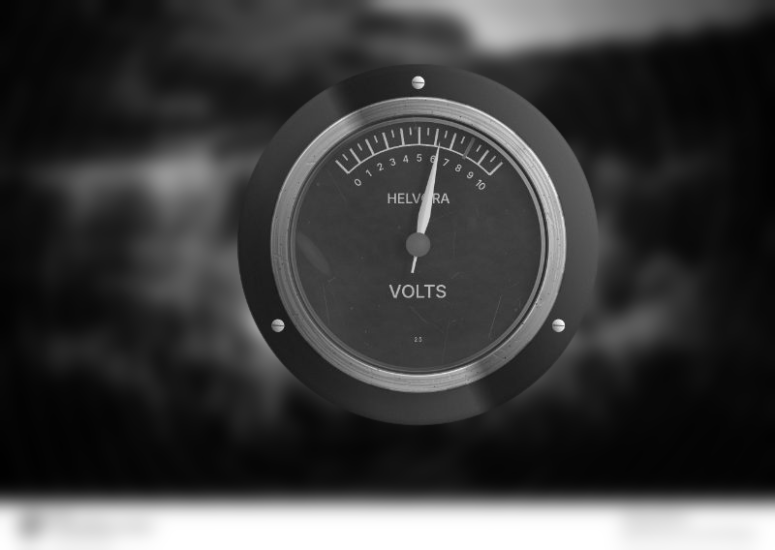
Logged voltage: 6.25,V
